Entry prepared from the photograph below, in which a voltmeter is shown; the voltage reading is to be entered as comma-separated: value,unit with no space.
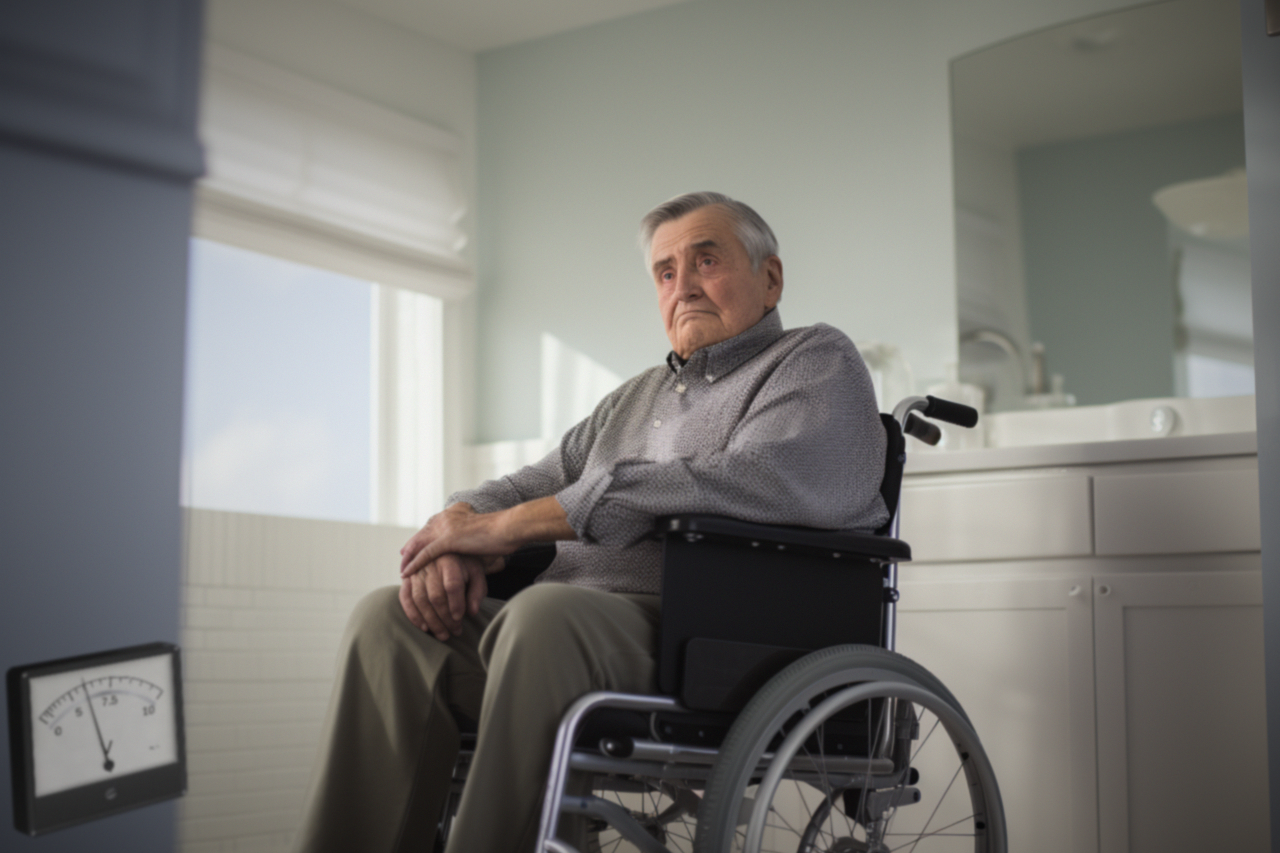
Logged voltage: 6,V
